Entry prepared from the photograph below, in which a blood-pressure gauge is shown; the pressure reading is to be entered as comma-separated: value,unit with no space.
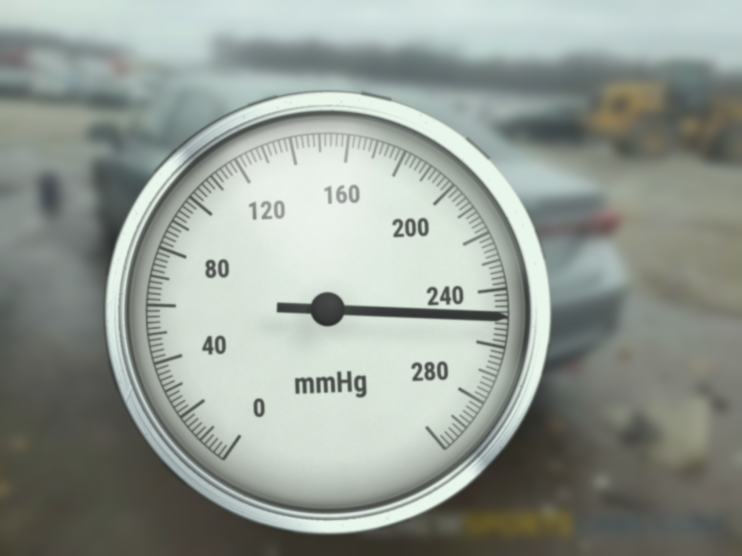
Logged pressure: 250,mmHg
